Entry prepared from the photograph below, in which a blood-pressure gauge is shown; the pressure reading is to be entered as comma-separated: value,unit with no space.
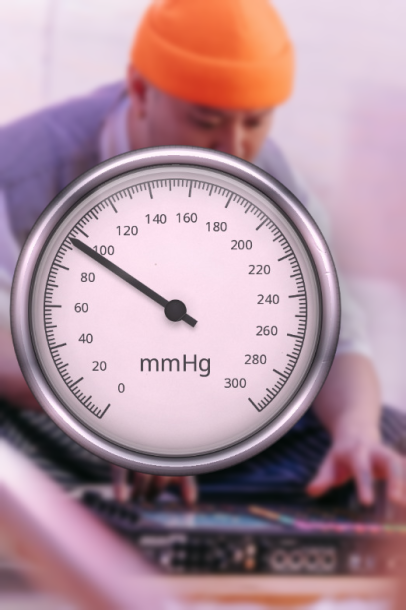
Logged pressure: 94,mmHg
